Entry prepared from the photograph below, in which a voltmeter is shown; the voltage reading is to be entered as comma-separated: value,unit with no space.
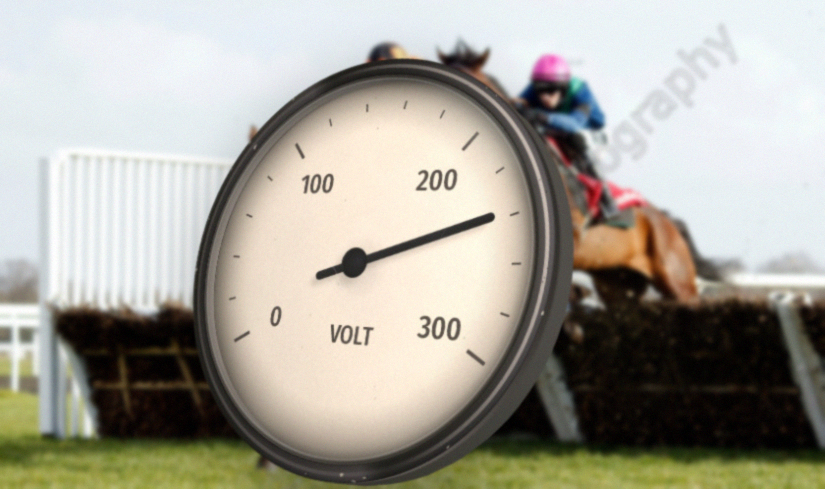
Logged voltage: 240,V
